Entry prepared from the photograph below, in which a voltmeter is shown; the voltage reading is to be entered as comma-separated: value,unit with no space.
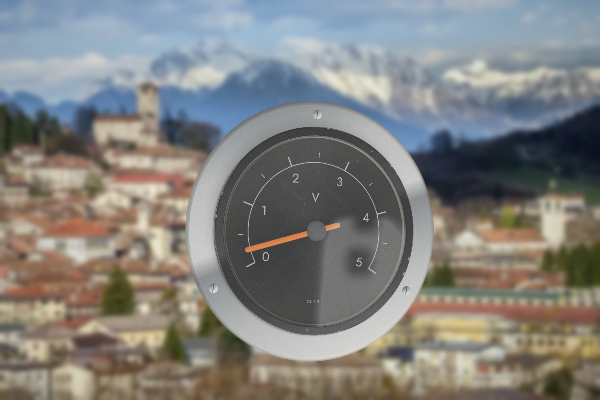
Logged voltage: 0.25,V
